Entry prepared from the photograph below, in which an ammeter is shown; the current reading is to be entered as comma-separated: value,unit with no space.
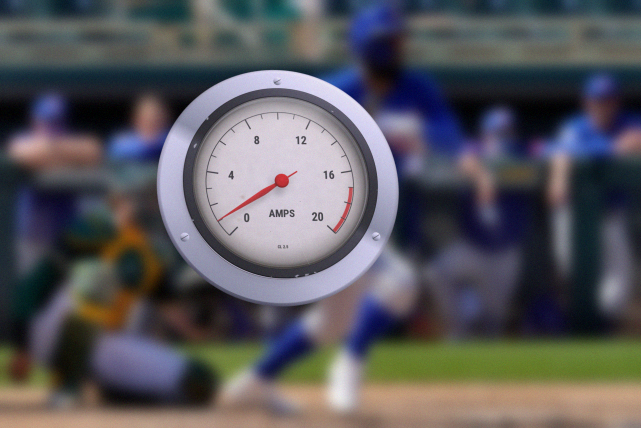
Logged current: 1,A
